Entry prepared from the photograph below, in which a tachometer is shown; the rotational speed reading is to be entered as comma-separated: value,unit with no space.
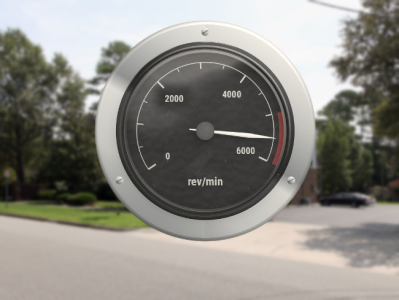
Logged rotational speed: 5500,rpm
